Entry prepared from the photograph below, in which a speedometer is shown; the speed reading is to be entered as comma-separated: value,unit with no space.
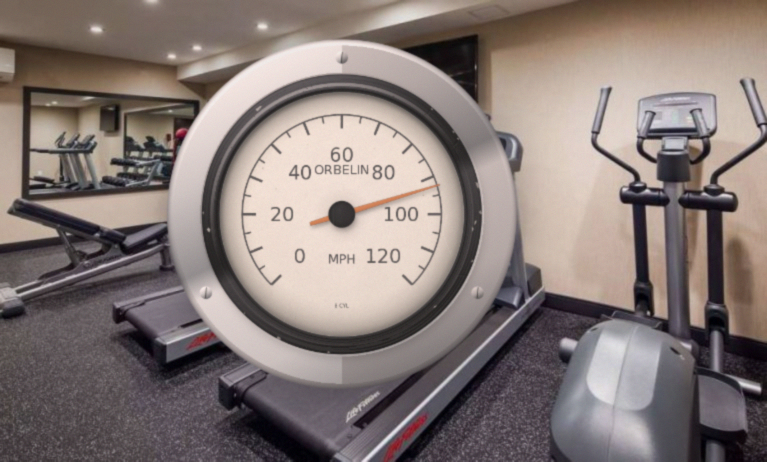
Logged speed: 92.5,mph
